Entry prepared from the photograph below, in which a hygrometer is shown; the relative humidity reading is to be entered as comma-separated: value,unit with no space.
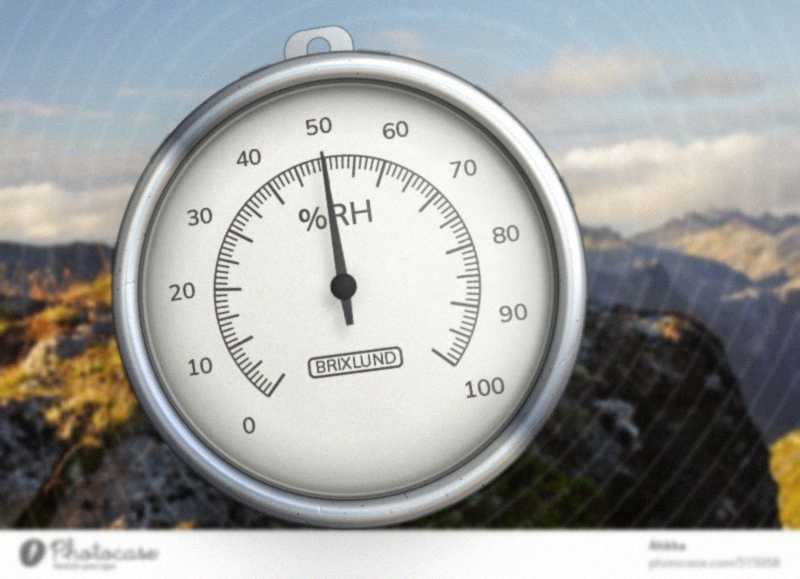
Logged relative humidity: 50,%
